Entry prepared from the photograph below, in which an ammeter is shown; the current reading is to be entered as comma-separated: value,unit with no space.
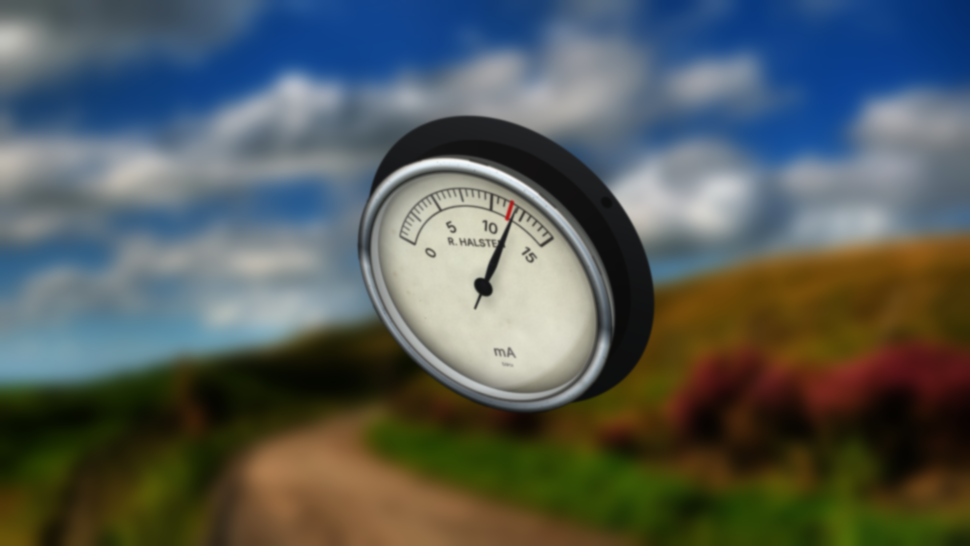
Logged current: 12,mA
